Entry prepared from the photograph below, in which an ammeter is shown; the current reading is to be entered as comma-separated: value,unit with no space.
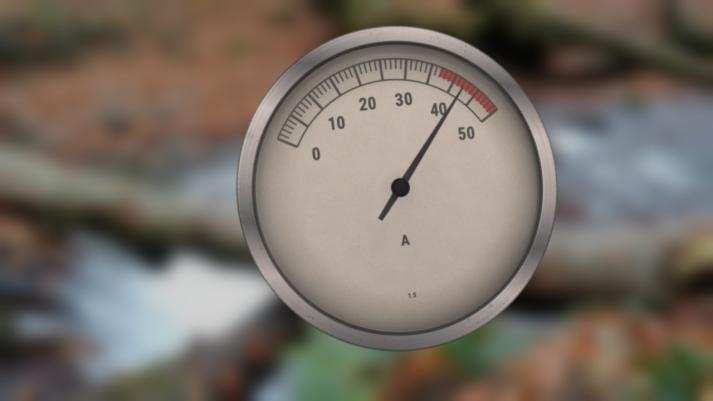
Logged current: 42,A
